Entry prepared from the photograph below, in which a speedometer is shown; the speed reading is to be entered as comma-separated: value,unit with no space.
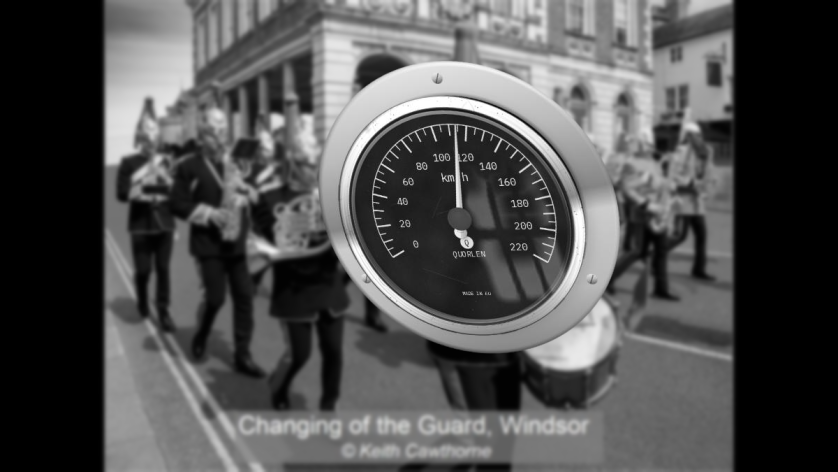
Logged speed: 115,km/h
